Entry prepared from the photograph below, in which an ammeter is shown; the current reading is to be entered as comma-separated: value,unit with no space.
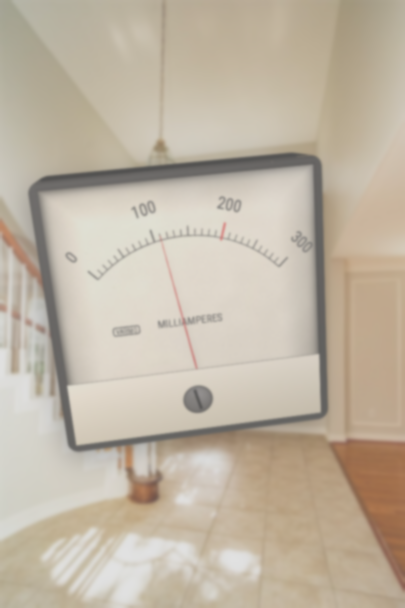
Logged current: 110,mA
